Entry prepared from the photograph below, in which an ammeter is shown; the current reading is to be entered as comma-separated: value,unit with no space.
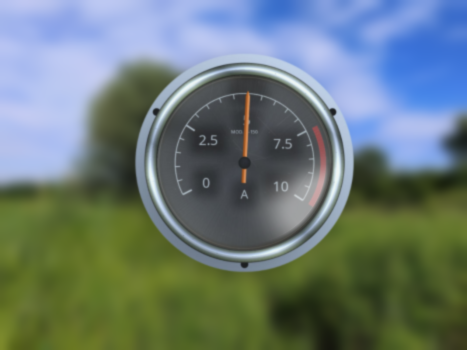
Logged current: 5,A
